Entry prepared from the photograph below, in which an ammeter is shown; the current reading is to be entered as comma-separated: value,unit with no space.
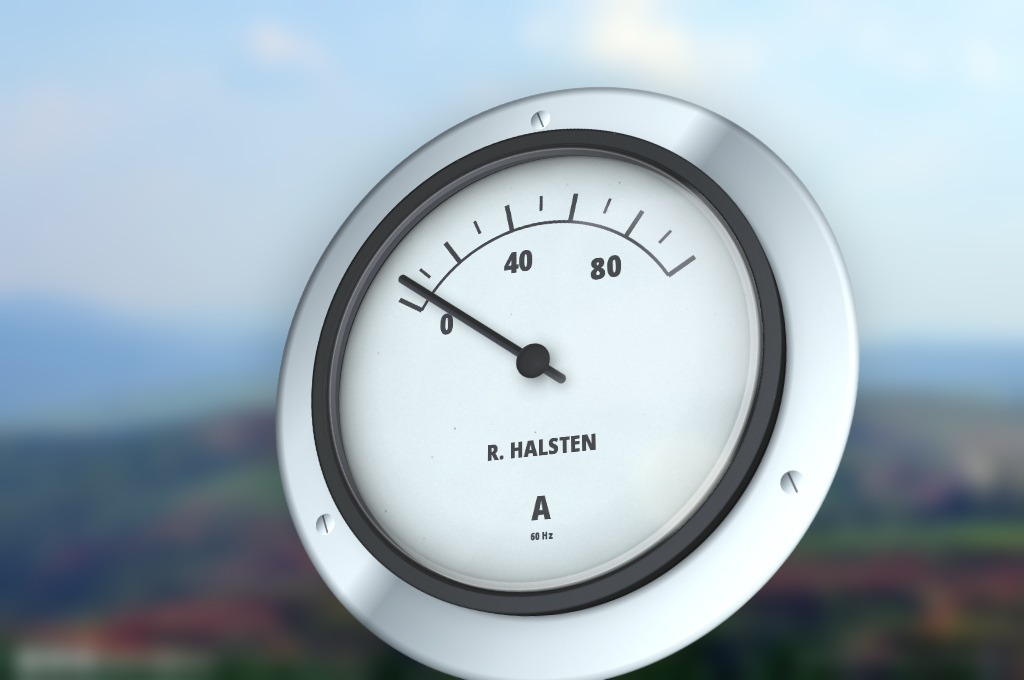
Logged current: 5,A
